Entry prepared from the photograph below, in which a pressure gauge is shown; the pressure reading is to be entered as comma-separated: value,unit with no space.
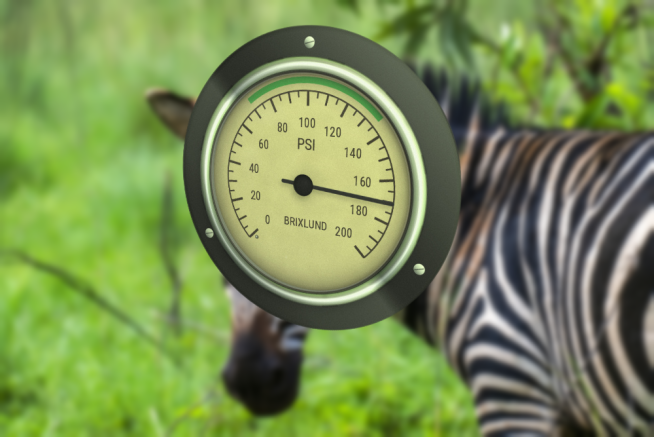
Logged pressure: 170,psi
